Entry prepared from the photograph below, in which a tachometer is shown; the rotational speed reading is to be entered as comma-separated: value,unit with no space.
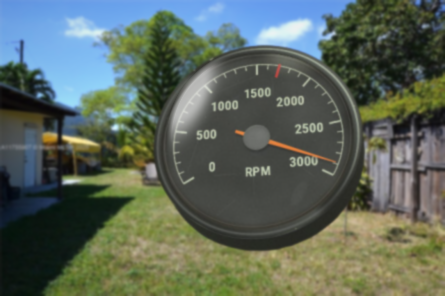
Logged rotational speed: 2900,rpm
